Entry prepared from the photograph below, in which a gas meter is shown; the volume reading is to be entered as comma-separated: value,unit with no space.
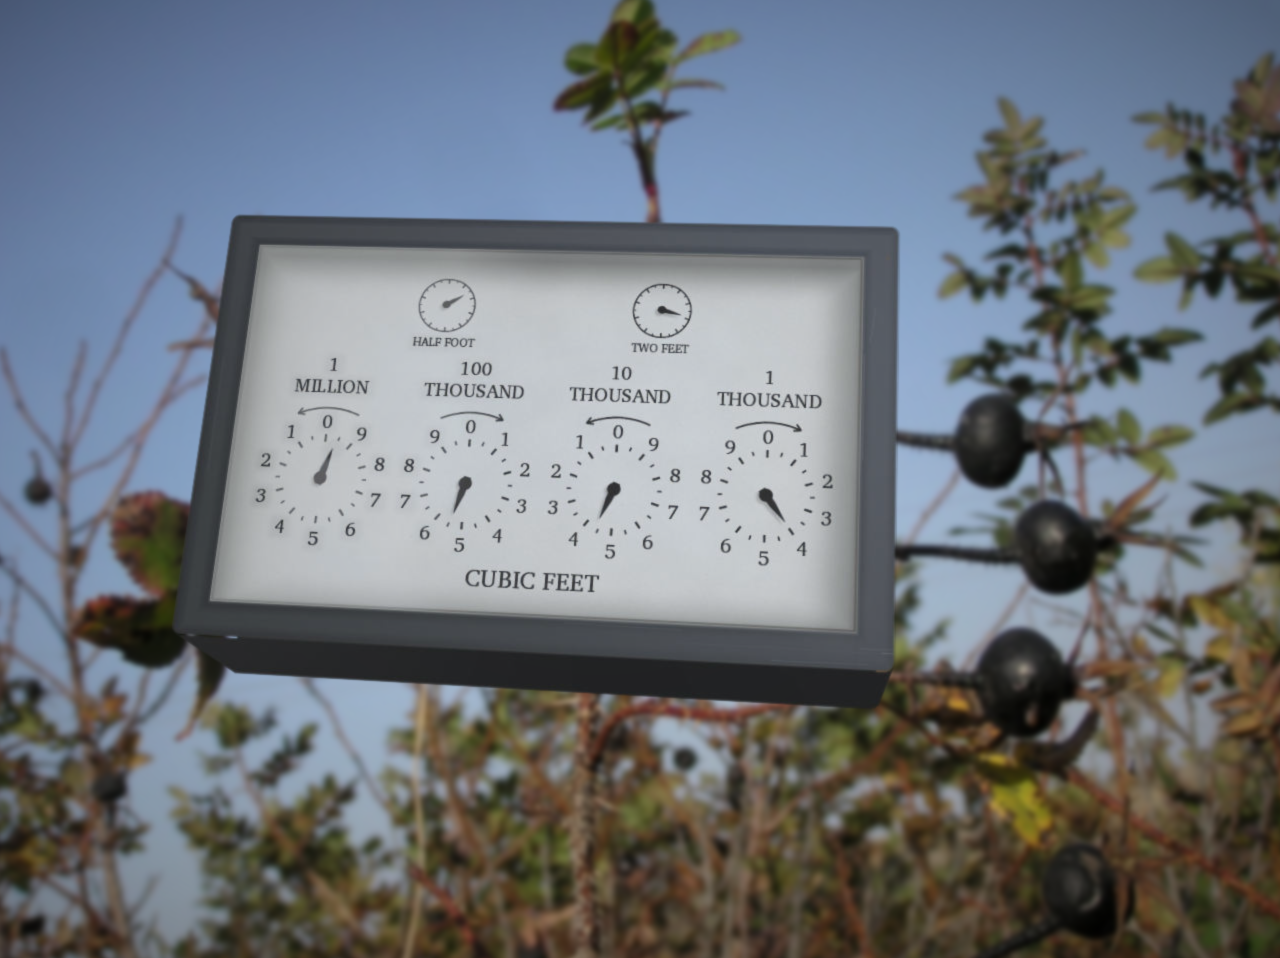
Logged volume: 954400,ft³
